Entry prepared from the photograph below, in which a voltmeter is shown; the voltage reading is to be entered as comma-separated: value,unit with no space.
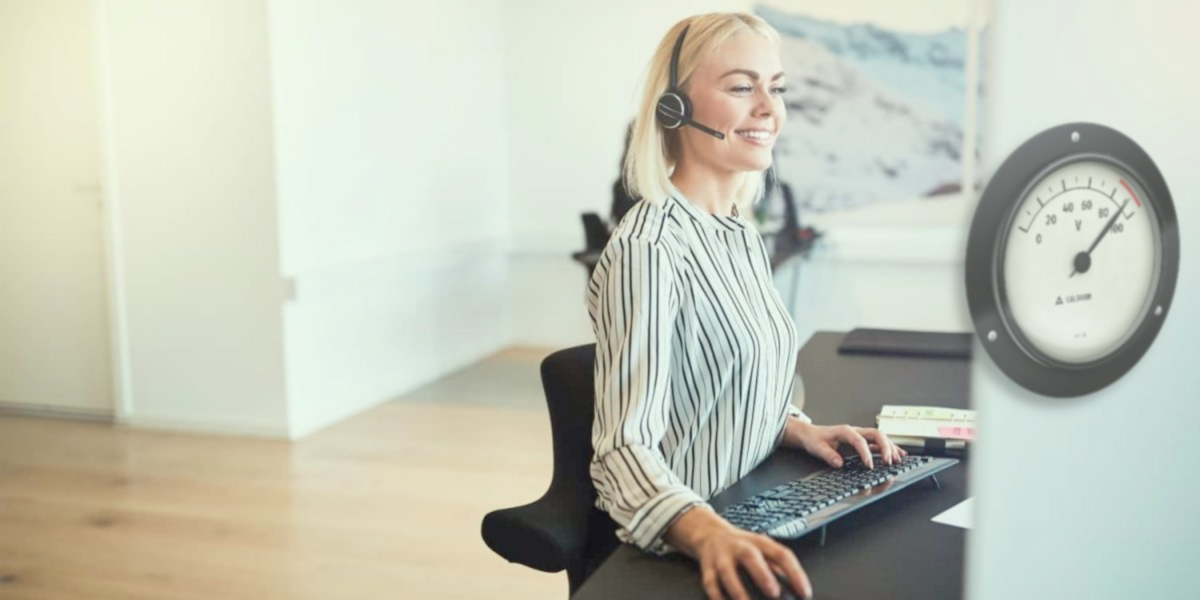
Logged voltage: 90,V
